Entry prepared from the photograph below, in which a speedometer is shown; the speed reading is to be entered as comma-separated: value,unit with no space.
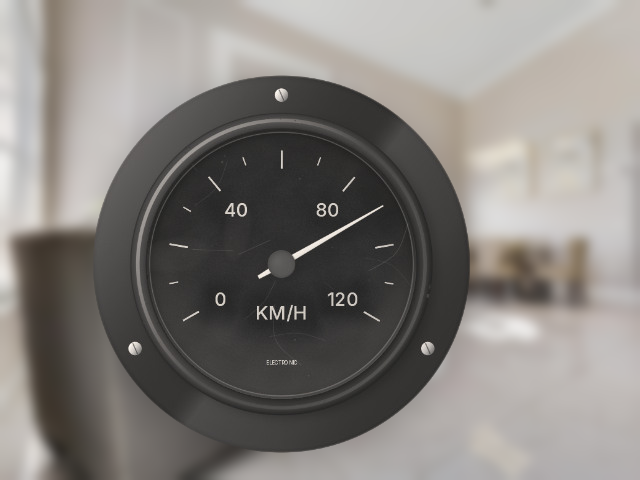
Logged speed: 90,km/h
